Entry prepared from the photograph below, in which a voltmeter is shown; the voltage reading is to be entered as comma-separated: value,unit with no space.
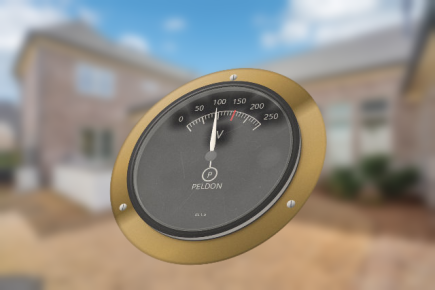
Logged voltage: 100,V
